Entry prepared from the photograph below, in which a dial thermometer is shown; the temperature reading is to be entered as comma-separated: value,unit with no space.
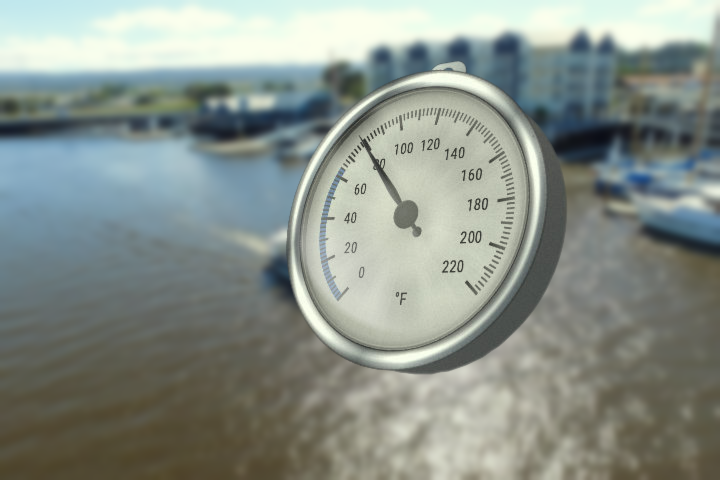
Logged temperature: 80,°F
